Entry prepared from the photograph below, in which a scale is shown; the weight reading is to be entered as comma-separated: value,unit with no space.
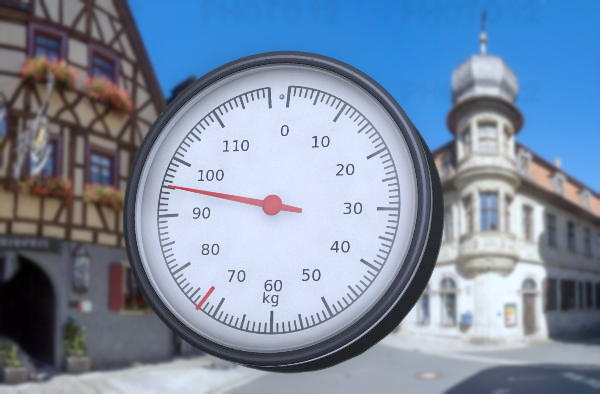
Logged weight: 95,kg
